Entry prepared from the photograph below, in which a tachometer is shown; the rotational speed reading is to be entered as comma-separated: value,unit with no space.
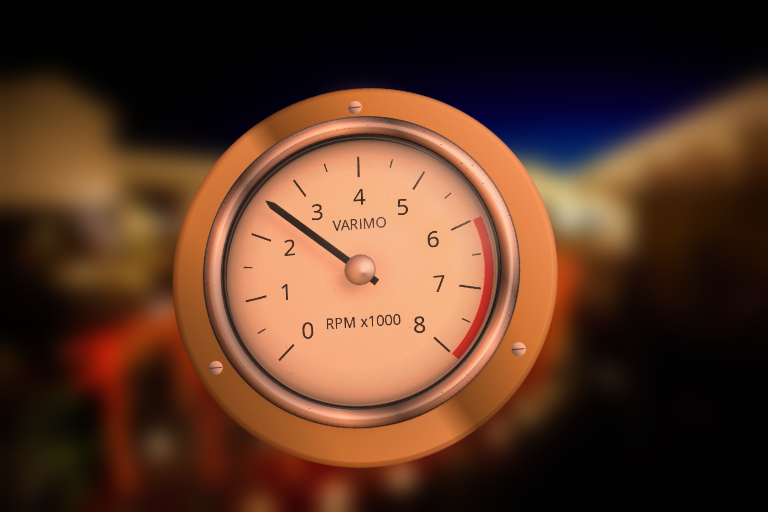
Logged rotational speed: 2500,rpm
